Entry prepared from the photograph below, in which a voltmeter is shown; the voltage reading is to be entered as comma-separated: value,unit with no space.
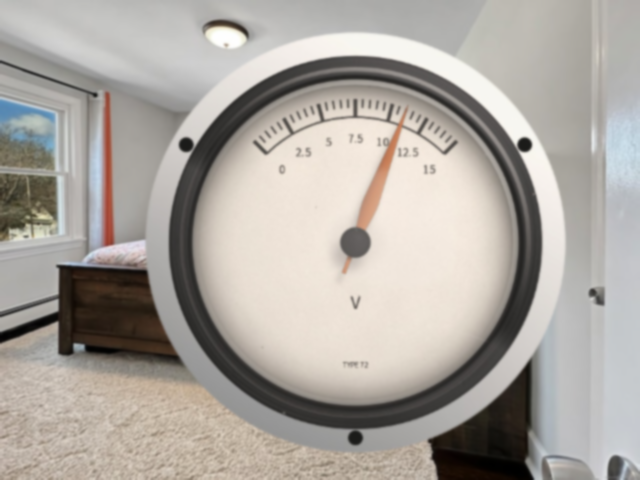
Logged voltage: 11,V
